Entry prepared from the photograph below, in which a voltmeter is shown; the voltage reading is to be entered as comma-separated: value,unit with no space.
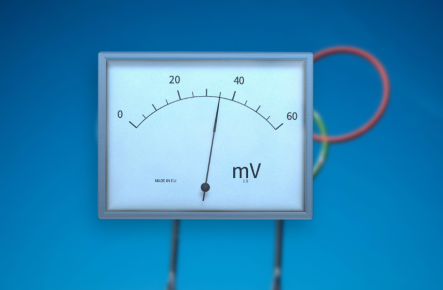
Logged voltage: 35,mV
